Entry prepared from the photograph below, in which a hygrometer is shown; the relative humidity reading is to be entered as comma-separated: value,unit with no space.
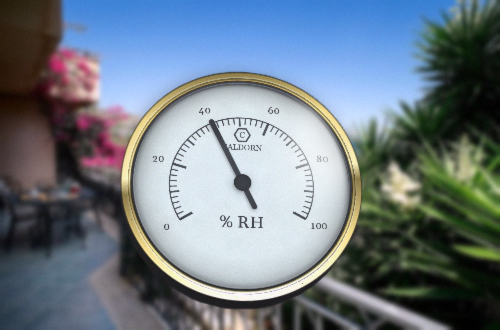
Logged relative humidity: 40,%
